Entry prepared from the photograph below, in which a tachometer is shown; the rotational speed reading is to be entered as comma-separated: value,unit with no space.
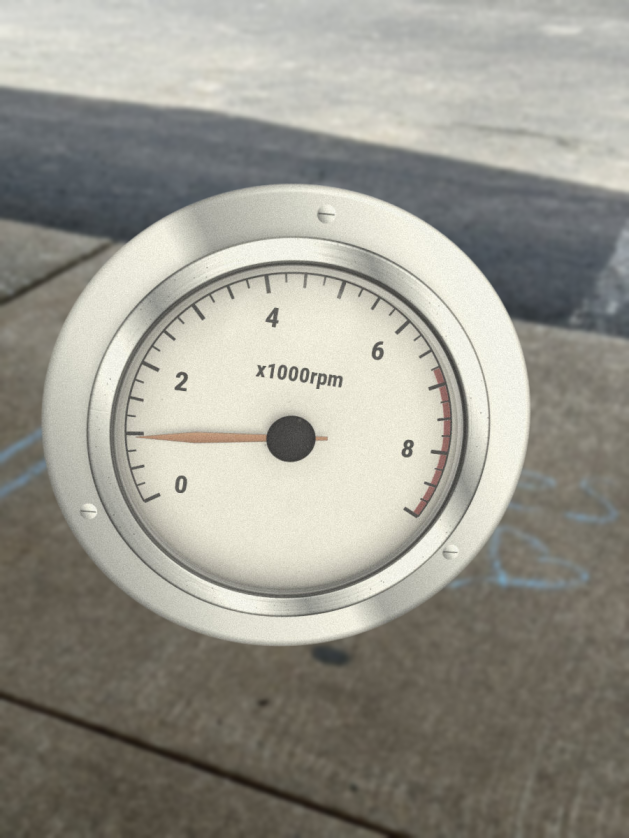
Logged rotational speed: 1000,rpm
